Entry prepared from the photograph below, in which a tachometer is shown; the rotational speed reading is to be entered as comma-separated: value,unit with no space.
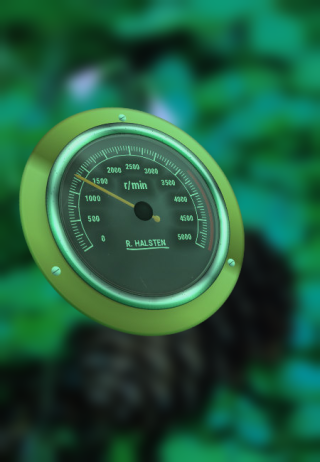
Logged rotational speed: 1250,rpm
